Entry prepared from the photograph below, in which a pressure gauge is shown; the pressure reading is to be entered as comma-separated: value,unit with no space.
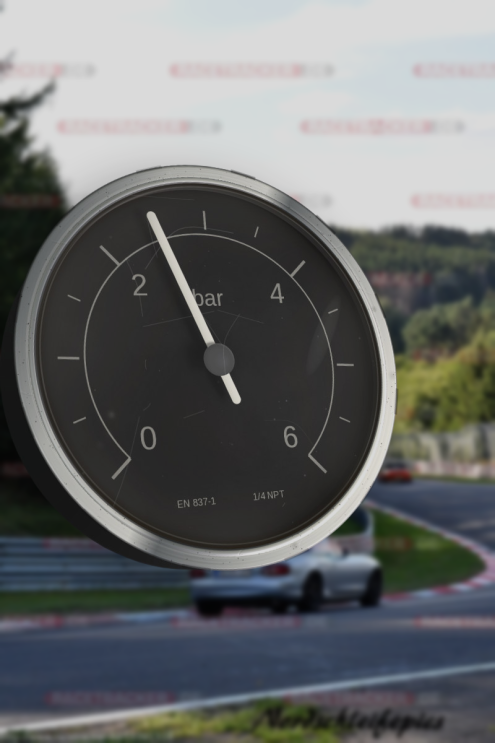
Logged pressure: 2.5,bar
